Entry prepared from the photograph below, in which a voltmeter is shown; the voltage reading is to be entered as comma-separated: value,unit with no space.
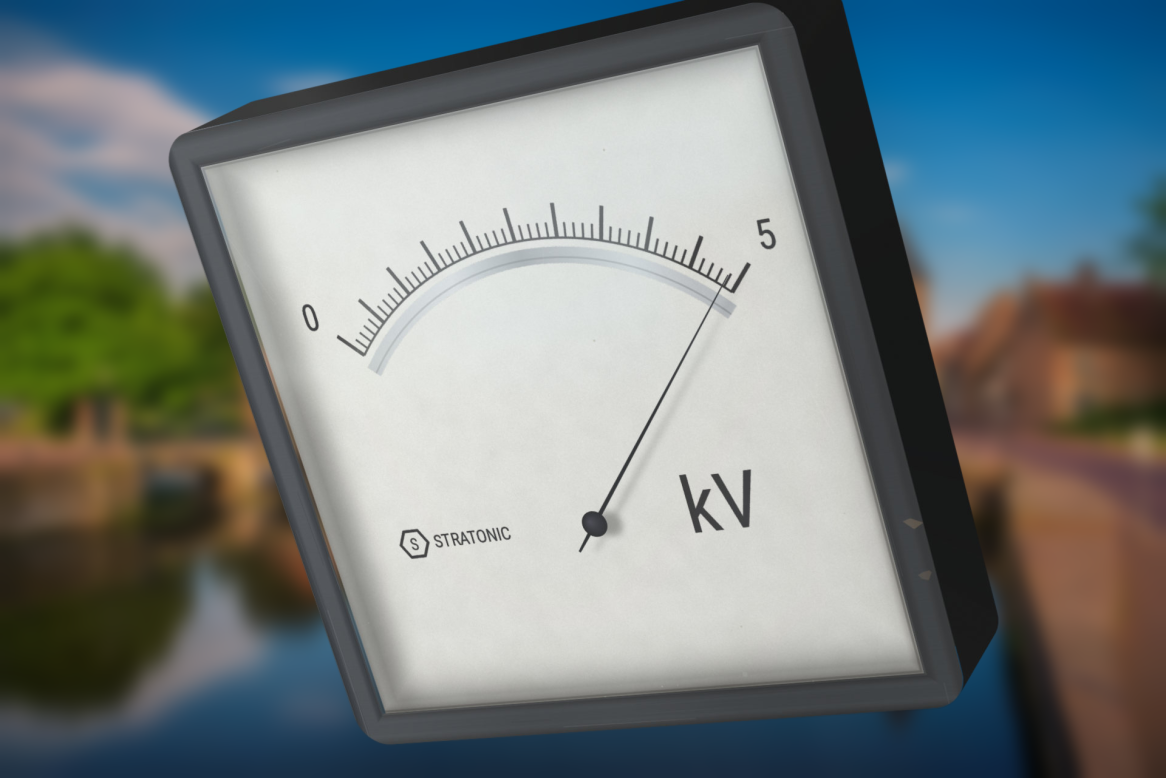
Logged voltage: 4.9,kV
